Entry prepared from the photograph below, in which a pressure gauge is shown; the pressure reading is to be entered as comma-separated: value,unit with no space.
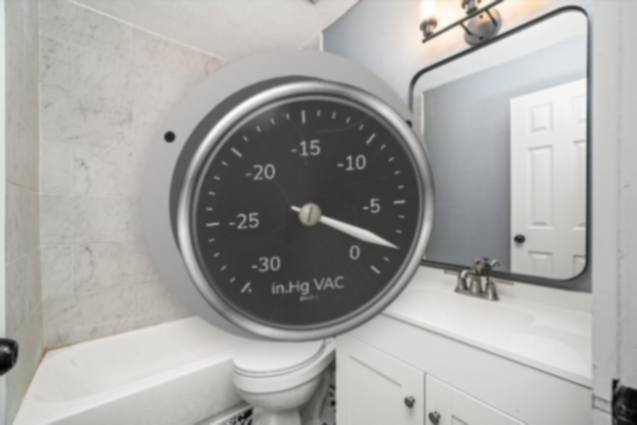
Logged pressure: -2,inHg
